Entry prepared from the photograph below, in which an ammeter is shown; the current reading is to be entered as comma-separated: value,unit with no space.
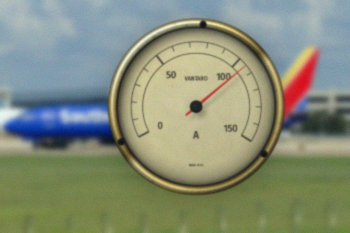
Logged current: 105,A
